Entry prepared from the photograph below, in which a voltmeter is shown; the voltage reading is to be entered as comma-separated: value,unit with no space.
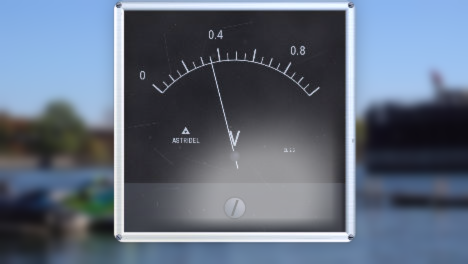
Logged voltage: 0.35,V
